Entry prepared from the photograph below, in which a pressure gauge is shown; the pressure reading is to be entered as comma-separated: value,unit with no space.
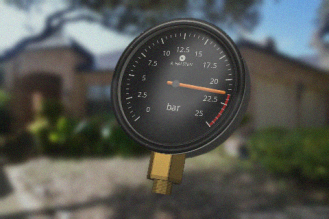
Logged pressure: 21.5,bar
